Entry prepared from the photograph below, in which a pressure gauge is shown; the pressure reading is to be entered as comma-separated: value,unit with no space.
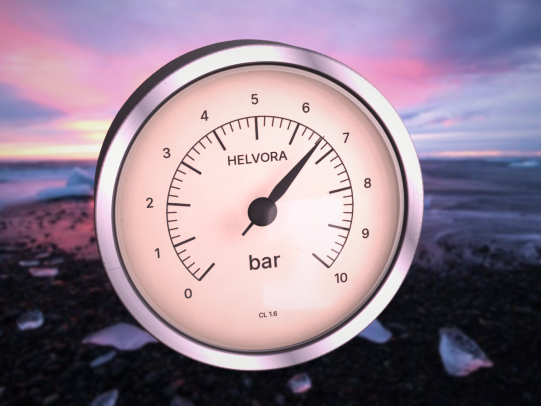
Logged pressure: 6.6,bar
